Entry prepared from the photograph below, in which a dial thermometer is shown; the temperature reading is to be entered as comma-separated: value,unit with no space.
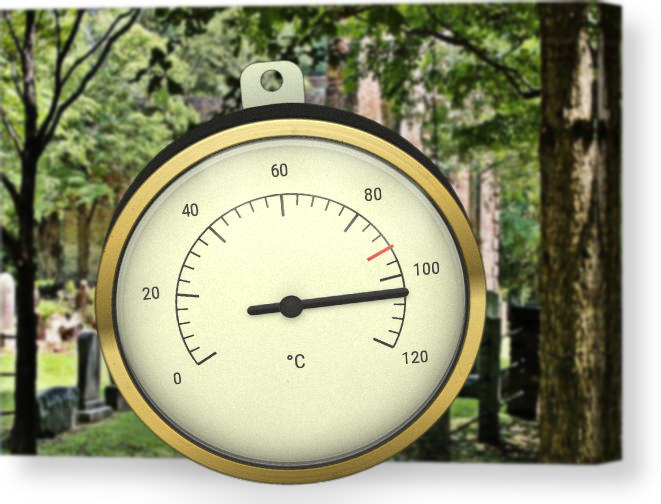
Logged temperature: 104,°C
